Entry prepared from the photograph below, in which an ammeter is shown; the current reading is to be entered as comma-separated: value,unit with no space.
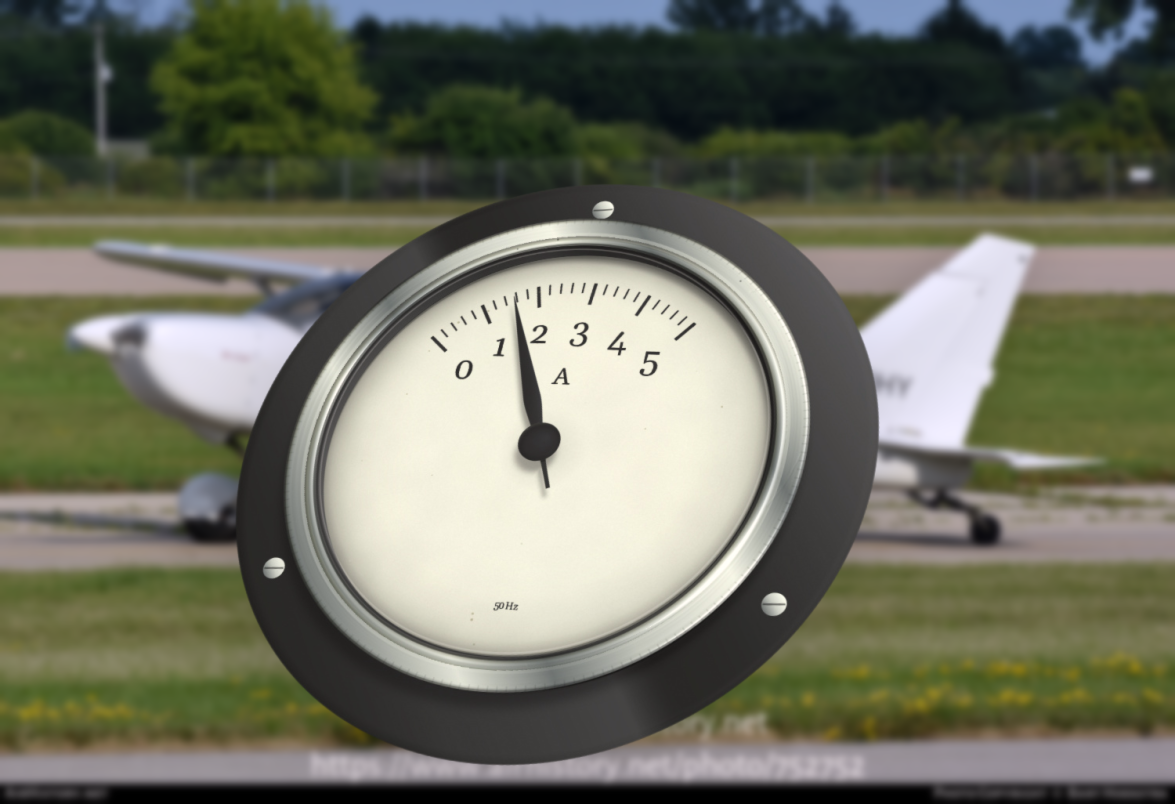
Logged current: 1.6,A
